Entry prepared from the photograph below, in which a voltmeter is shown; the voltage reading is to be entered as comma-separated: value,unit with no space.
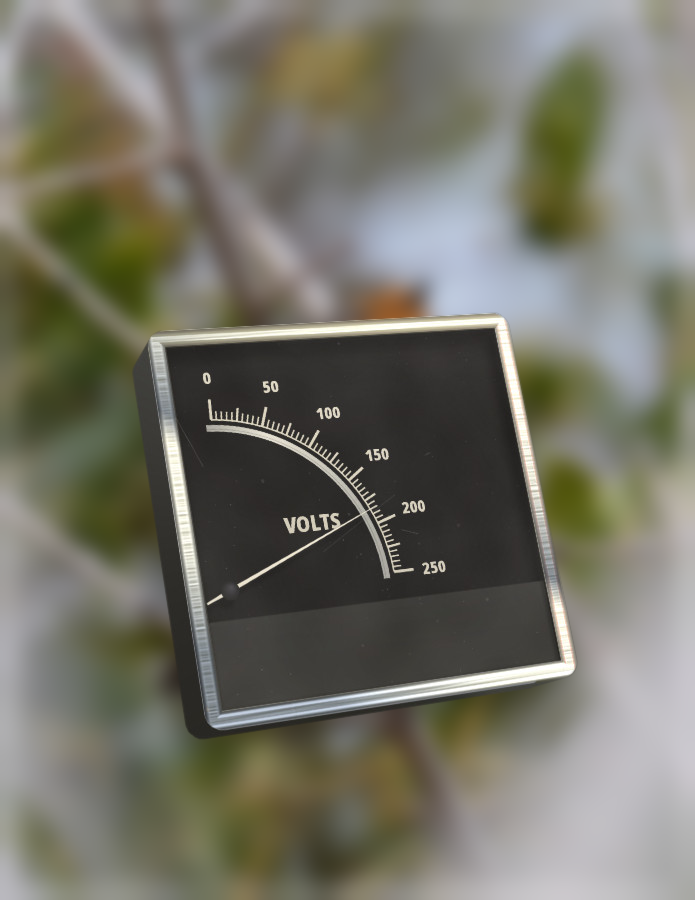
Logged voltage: 185,V
